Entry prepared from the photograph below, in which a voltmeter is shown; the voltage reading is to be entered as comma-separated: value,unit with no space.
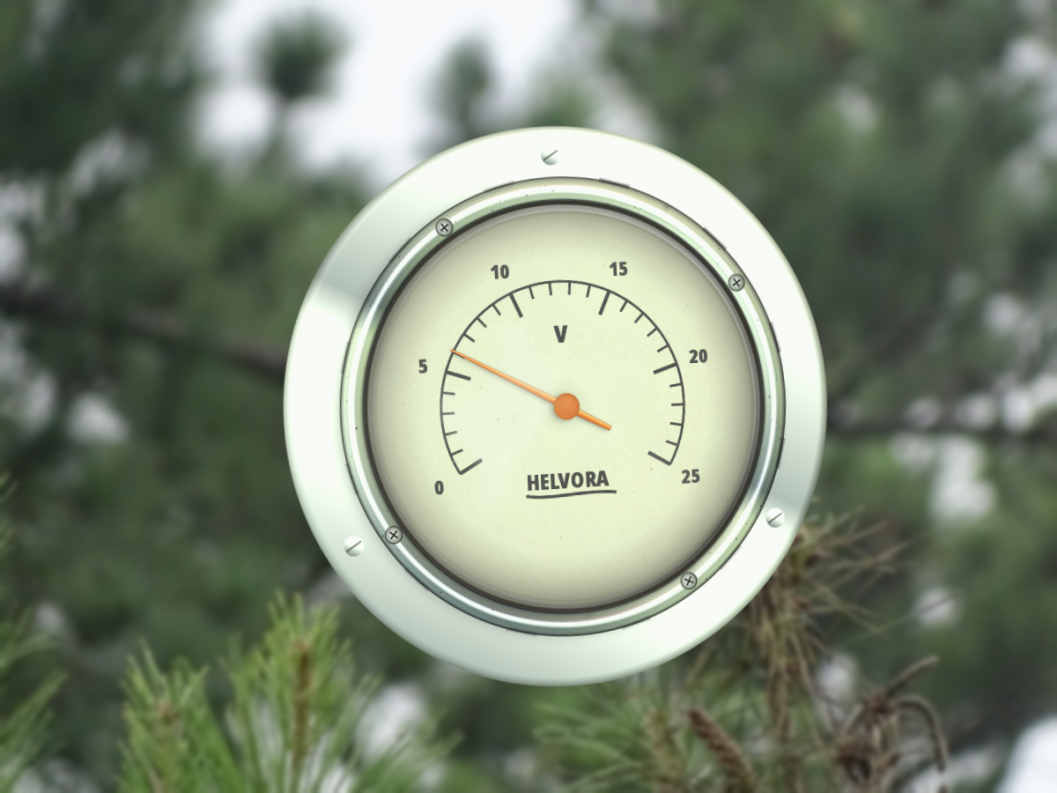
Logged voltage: 6,V
